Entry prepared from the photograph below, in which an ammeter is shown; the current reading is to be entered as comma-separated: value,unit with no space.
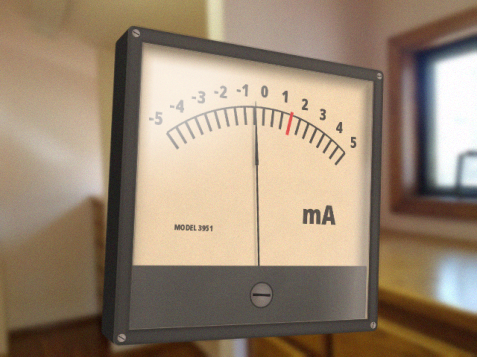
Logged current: -0.5,mA
